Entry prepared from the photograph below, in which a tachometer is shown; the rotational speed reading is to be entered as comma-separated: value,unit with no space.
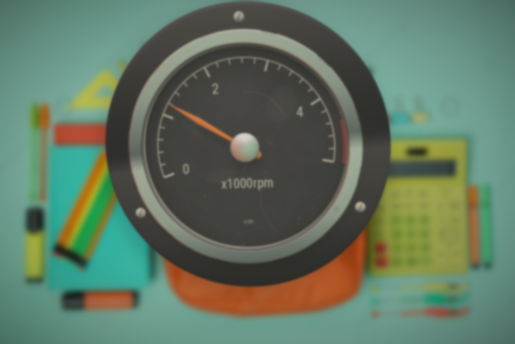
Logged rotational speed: 1200,rpm
